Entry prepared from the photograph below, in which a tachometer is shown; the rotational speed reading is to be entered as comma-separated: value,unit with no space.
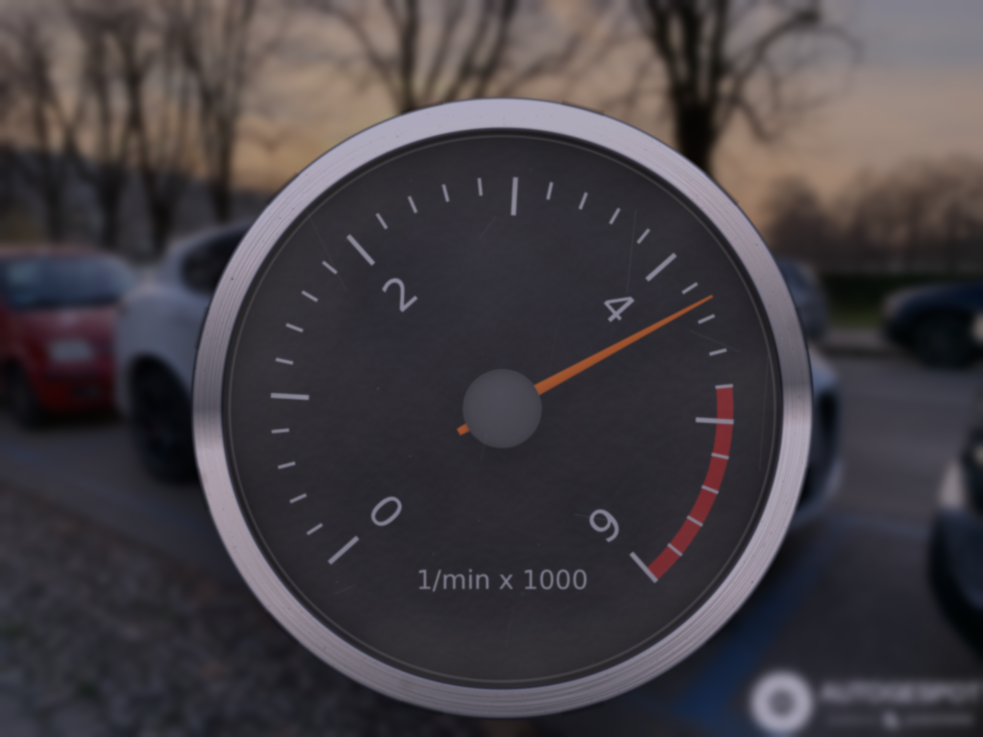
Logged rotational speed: 4300,rpm
